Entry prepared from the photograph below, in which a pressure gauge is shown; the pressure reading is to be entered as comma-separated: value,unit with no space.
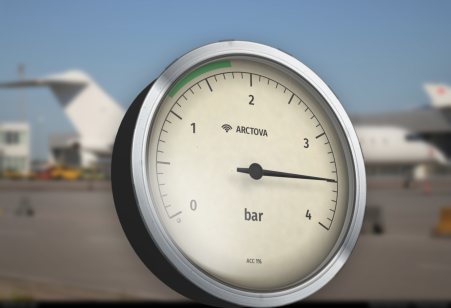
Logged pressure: 3.5,bar
